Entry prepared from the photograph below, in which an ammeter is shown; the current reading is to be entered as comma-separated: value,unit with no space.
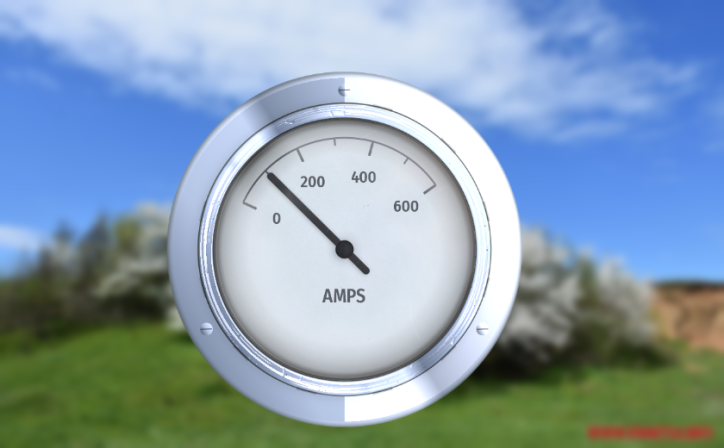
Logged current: 100,A
